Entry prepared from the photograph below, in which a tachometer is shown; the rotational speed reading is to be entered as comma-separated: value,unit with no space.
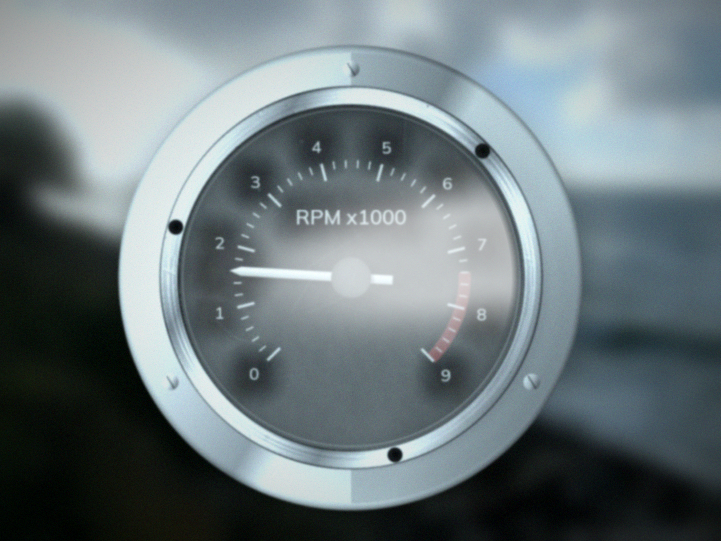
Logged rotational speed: 1600,rpm
